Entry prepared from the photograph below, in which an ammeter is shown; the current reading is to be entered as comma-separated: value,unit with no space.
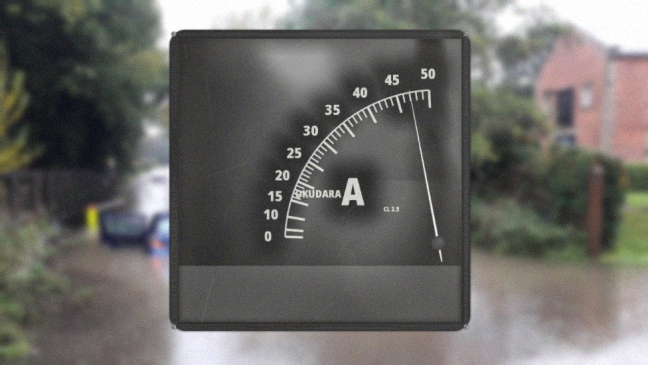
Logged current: 47,A
